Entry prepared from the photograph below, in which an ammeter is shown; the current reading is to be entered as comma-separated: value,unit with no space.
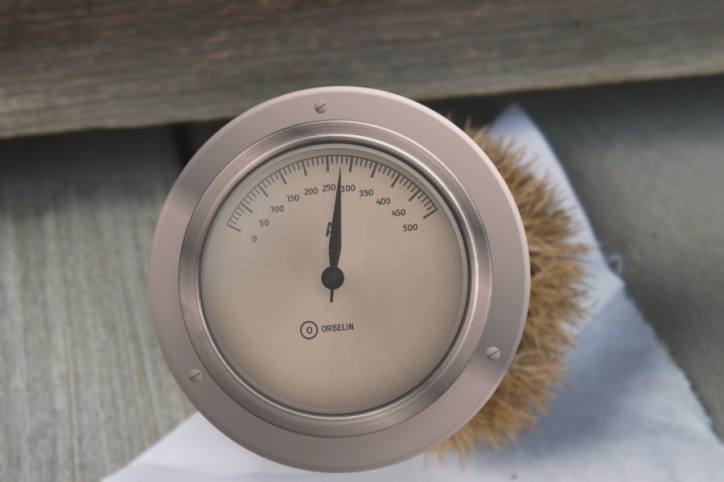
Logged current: 280,A
